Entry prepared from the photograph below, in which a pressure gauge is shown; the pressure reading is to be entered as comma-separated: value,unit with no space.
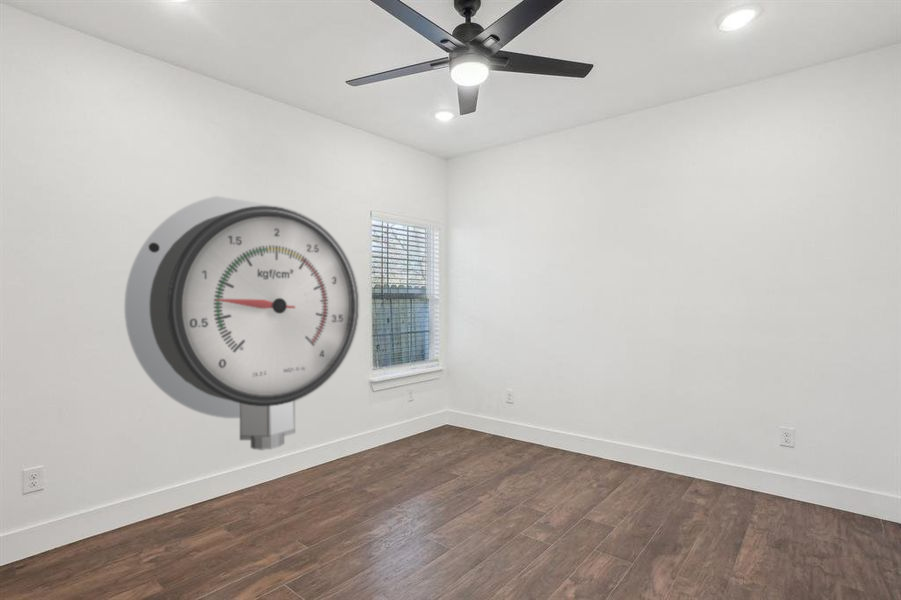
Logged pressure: 0.75,kg/cm²
